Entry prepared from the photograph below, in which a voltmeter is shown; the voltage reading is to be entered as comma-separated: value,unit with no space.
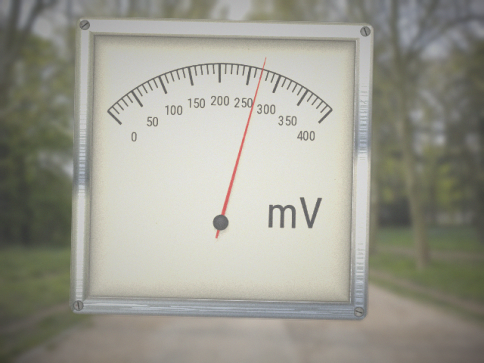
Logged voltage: 270,mV
